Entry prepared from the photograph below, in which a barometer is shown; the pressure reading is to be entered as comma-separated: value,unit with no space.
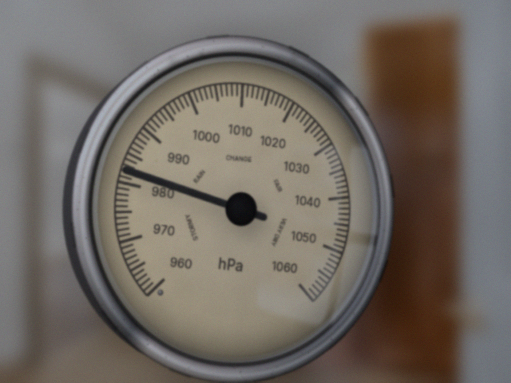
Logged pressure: 982,hPa
